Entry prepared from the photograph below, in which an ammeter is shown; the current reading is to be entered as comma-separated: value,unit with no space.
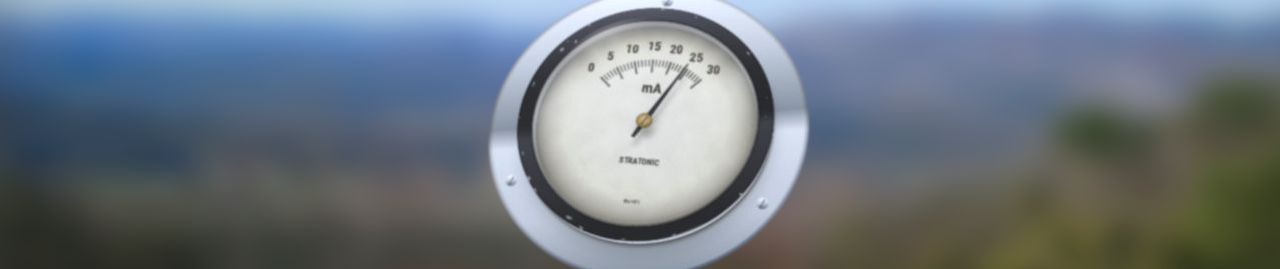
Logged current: 25,mA
